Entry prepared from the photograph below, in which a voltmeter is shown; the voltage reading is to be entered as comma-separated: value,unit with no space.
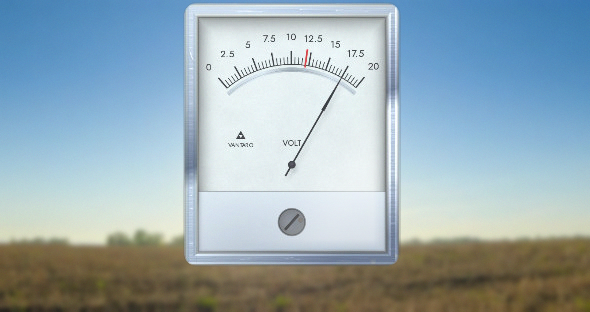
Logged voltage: 17.5,V
